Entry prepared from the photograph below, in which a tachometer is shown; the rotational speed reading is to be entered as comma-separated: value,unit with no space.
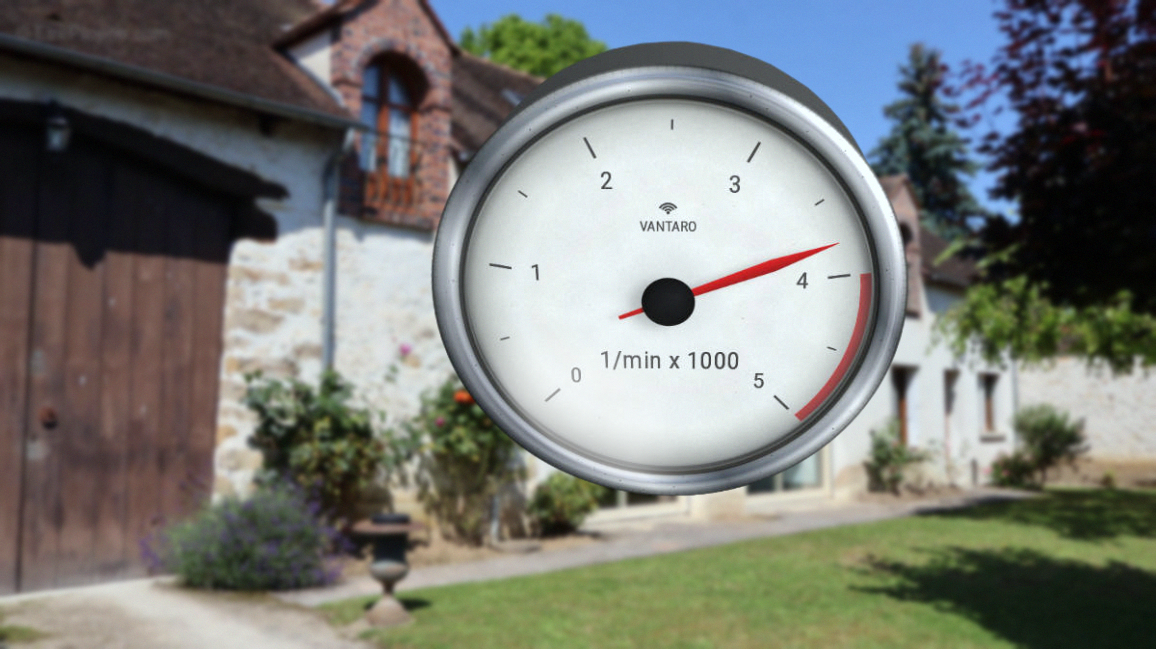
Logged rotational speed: 3750,rpm
